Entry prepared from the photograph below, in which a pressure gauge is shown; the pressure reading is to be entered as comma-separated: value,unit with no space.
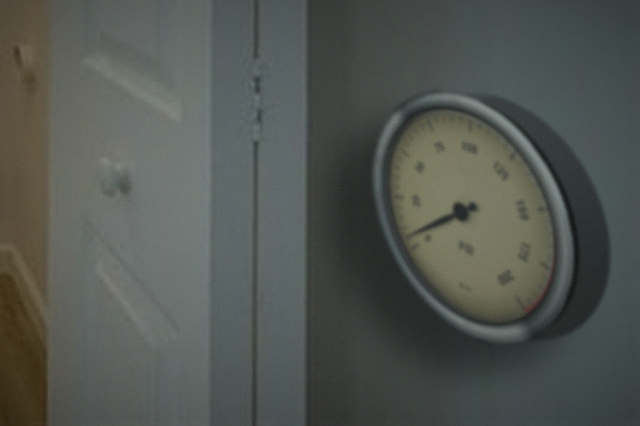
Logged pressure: 5,psi
